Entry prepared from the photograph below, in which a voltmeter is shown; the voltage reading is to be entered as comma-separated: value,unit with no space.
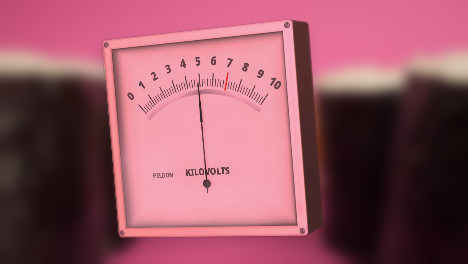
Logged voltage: 5,kV
